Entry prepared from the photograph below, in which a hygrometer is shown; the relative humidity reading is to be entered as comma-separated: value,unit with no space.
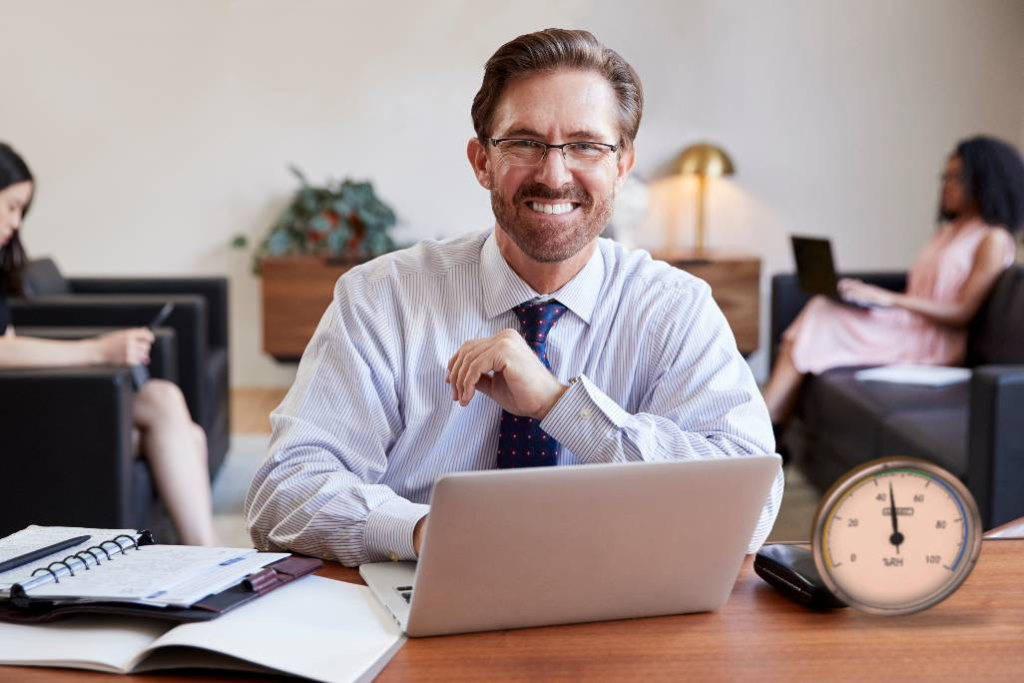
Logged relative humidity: 45,%
